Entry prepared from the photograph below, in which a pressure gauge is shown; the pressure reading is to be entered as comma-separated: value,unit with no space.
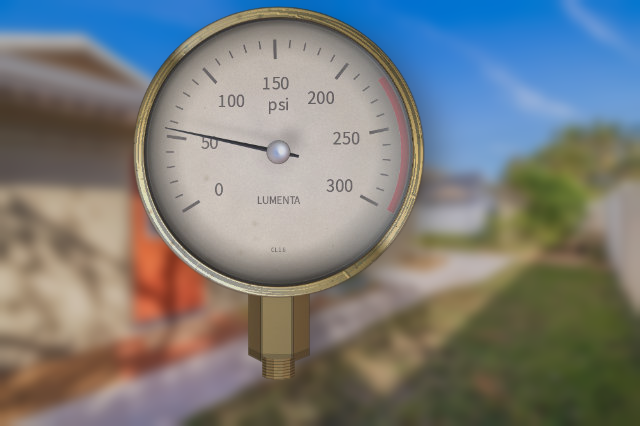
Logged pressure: 55,psi
